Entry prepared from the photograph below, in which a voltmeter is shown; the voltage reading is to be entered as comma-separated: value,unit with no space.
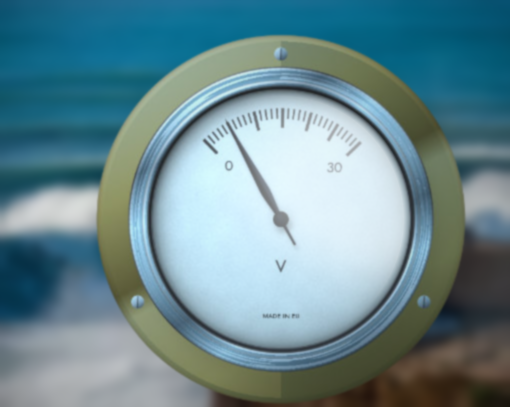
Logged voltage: 5,V
